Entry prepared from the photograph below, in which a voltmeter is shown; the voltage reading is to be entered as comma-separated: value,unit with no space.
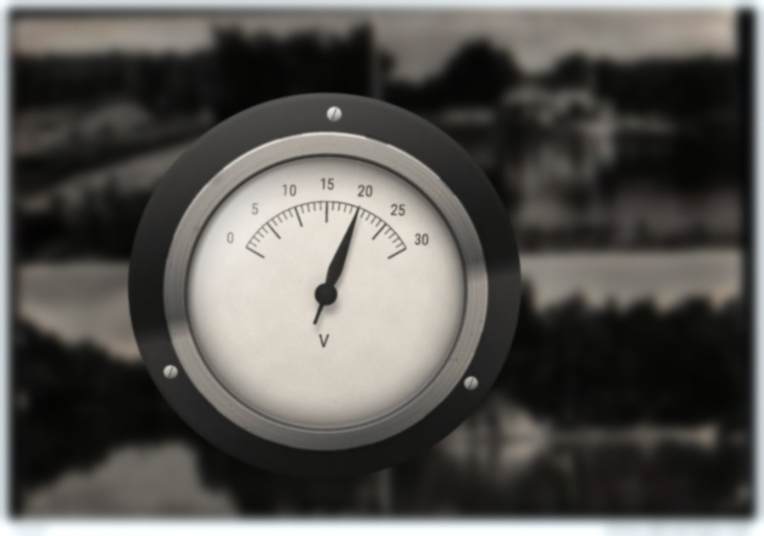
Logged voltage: 20,V
